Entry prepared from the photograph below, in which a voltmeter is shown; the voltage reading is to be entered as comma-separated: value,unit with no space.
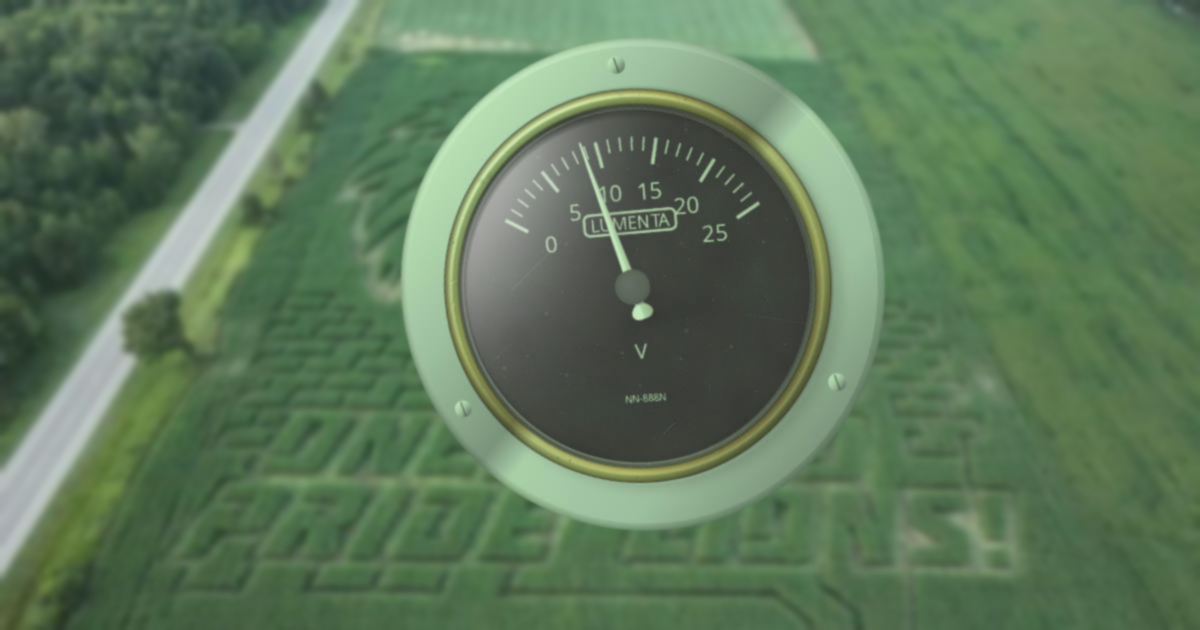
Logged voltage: 9,V
